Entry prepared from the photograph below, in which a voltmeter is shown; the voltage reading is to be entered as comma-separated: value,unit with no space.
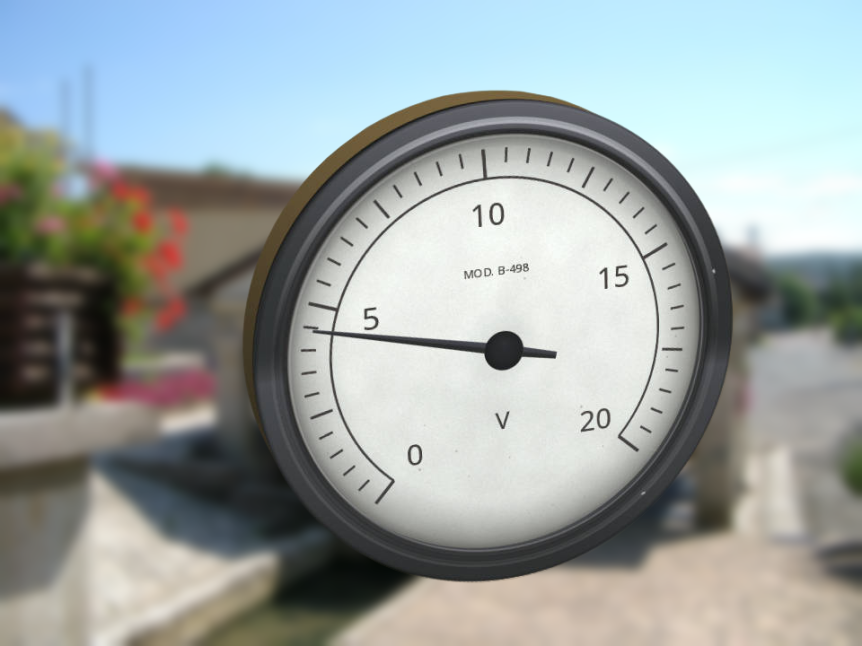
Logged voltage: 4.5,V
